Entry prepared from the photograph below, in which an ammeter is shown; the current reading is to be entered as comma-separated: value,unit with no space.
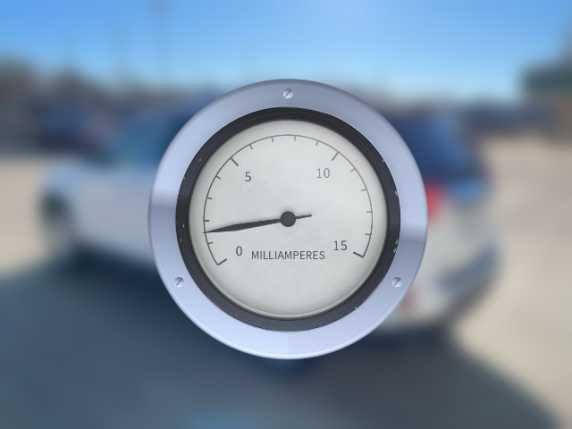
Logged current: 1.5,mA
